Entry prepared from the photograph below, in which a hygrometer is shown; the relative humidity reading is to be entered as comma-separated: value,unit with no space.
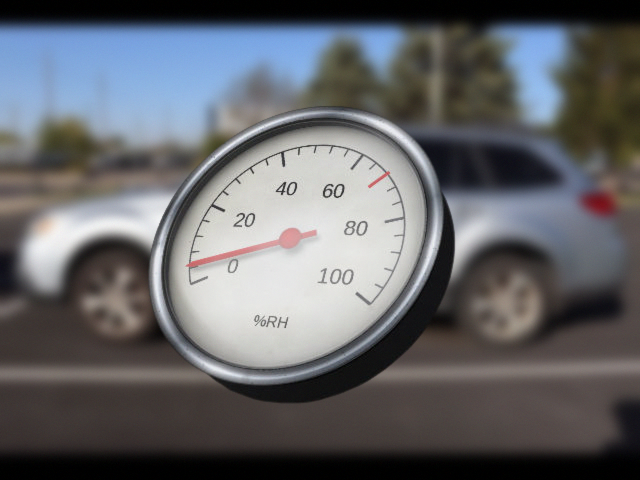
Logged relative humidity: 4,%
